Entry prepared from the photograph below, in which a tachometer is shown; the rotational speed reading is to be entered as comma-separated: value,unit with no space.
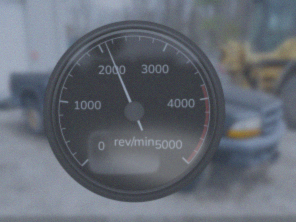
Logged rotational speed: 2100,rpm
